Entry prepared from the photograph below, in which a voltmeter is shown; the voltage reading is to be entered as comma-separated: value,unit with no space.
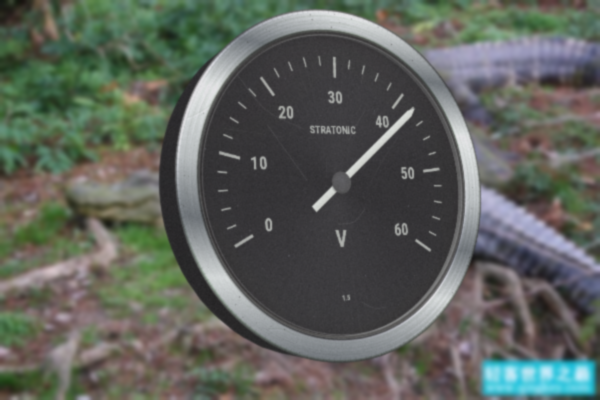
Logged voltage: 42,V
